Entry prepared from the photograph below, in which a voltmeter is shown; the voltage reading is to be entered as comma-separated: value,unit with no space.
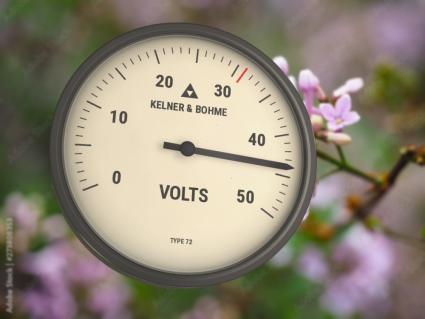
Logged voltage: 44,V
